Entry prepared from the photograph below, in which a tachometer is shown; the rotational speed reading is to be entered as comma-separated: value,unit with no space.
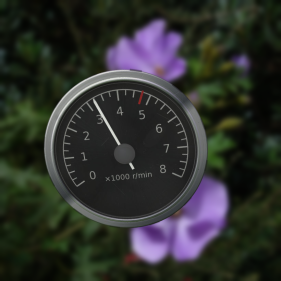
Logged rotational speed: 3250,rpm
